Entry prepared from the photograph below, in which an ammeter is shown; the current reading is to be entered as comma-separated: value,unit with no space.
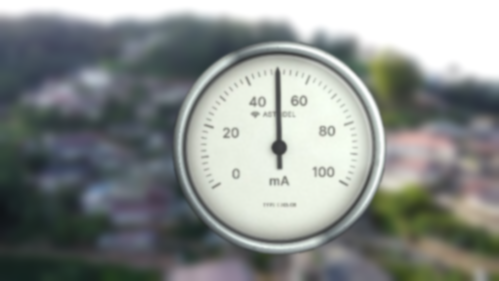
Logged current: 50,mA
